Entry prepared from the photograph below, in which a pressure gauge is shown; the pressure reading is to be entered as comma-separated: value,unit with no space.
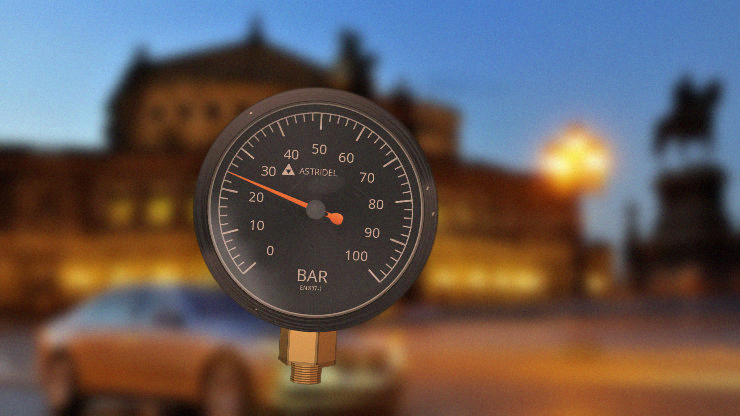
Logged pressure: 24,bar
